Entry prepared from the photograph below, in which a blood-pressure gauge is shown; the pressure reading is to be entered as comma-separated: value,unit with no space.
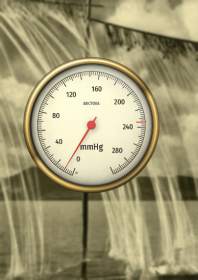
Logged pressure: 10,mmHg
